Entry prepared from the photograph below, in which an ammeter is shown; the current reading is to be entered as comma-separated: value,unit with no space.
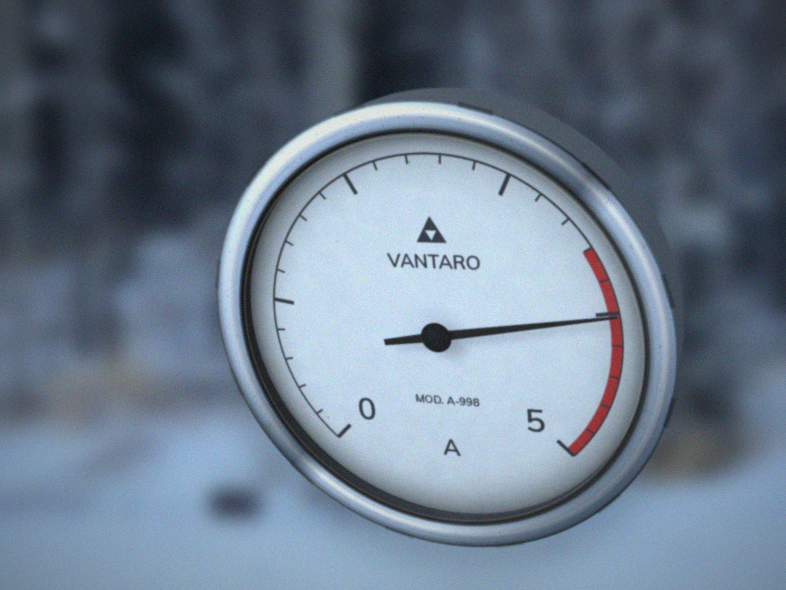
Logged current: 4,A
